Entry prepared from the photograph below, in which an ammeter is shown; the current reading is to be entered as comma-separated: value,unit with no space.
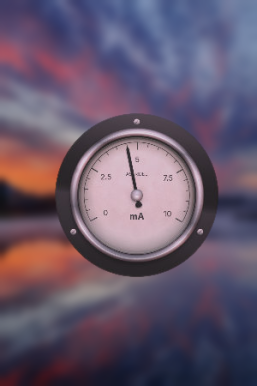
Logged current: 4.5,mA
